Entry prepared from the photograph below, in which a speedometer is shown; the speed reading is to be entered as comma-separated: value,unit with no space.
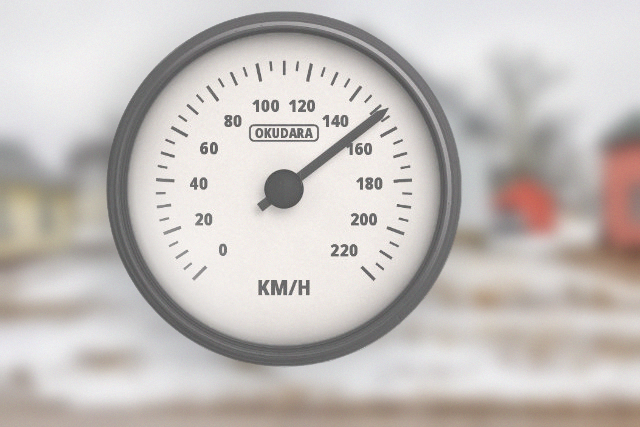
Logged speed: 152.5,km/h
